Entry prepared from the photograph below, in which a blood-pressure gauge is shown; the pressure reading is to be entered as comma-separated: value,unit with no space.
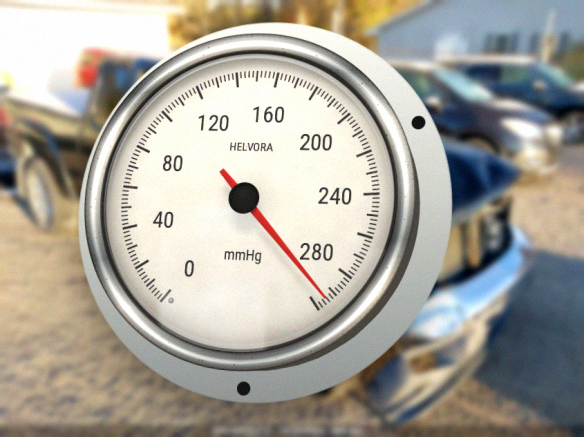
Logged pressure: 294,mmHg
